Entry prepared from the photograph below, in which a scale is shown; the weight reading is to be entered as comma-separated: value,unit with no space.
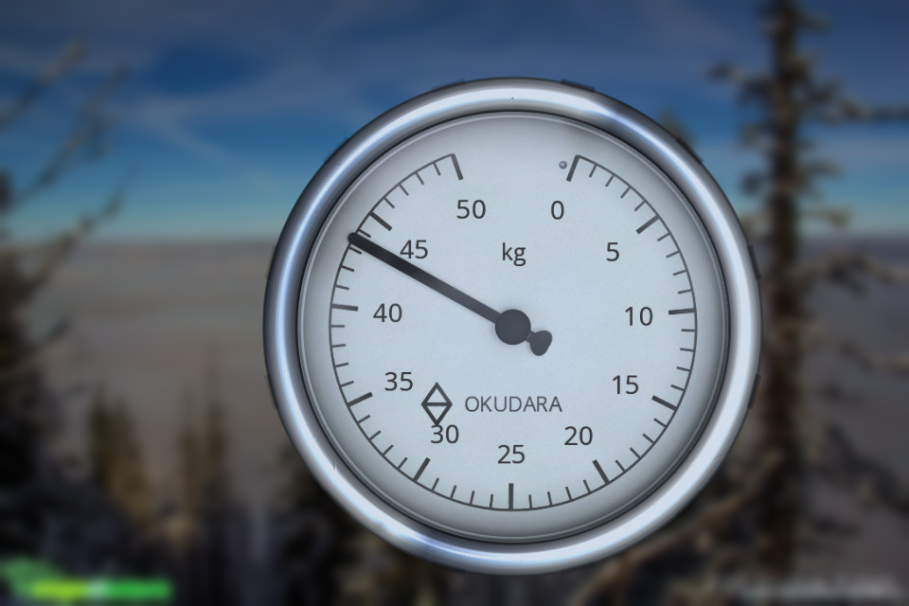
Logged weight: 43.5,kg
